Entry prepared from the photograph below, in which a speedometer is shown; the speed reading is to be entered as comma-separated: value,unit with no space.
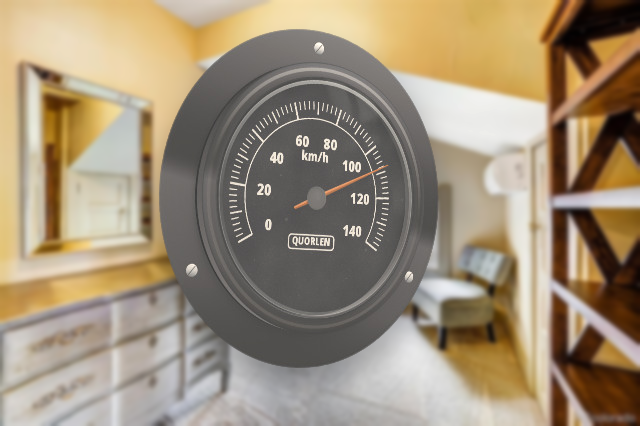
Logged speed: 108,km/h
